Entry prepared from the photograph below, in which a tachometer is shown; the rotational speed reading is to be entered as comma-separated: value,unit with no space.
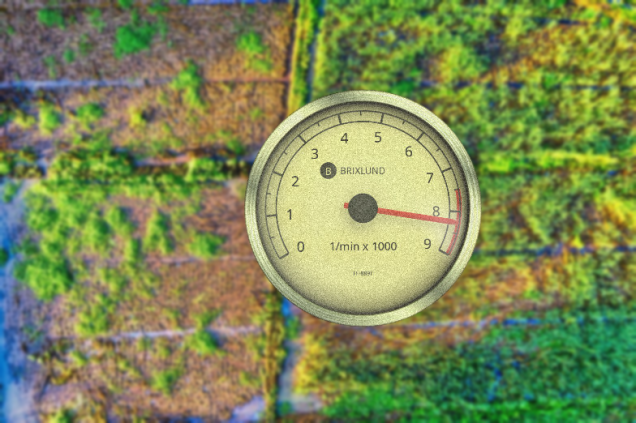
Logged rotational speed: 8250,rpm
